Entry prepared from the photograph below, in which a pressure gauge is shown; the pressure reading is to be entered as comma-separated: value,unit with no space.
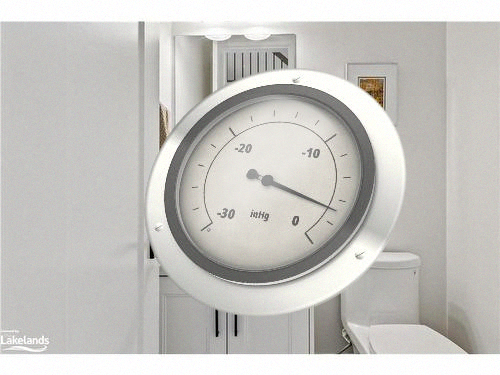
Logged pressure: -3,inHg
